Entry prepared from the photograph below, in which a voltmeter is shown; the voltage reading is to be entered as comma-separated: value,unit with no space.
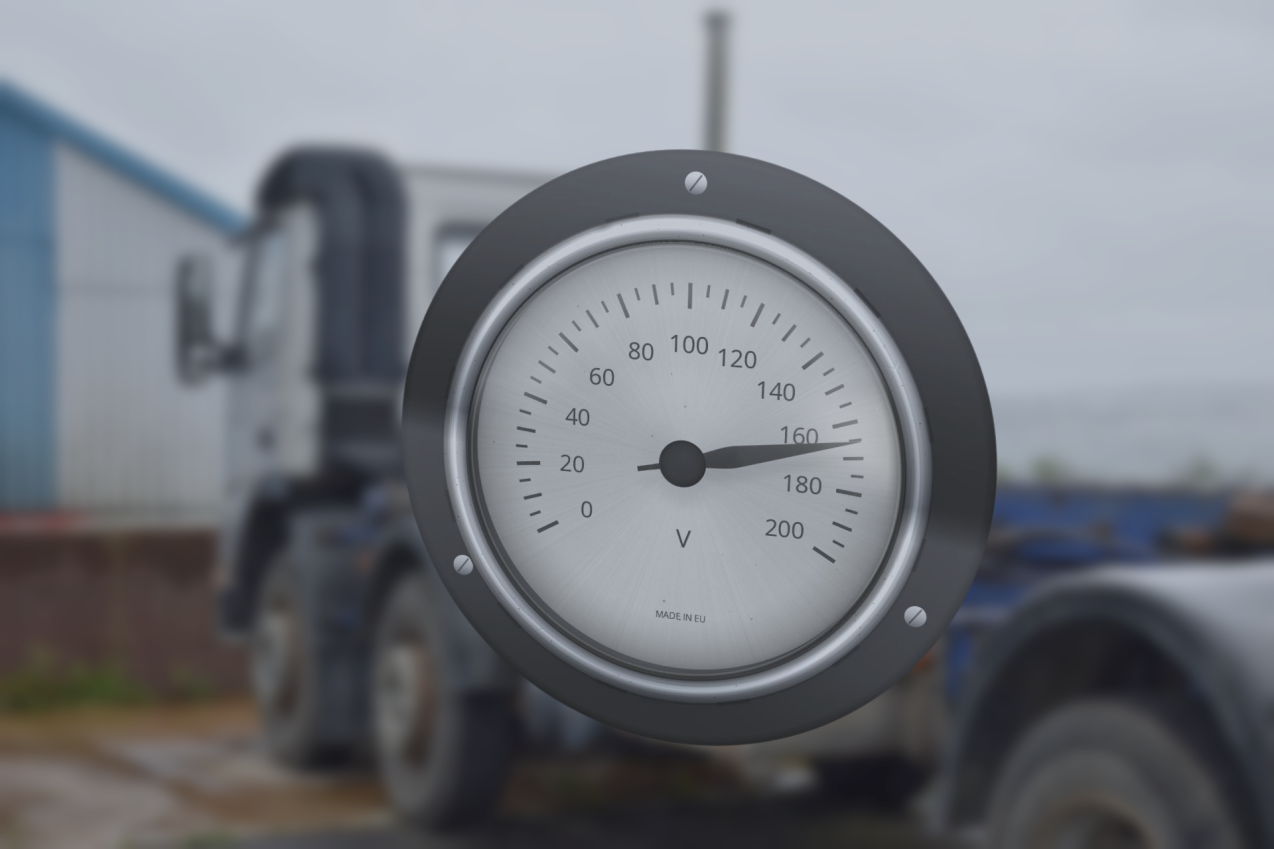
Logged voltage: 165,V
